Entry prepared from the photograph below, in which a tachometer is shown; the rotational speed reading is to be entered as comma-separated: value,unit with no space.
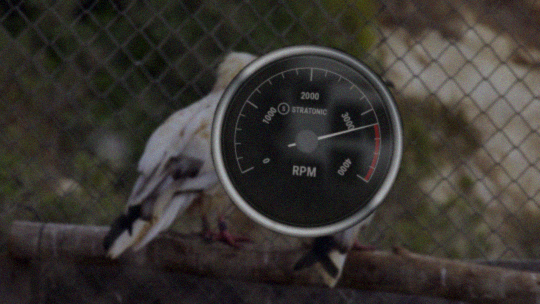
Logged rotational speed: 3200,rpm
